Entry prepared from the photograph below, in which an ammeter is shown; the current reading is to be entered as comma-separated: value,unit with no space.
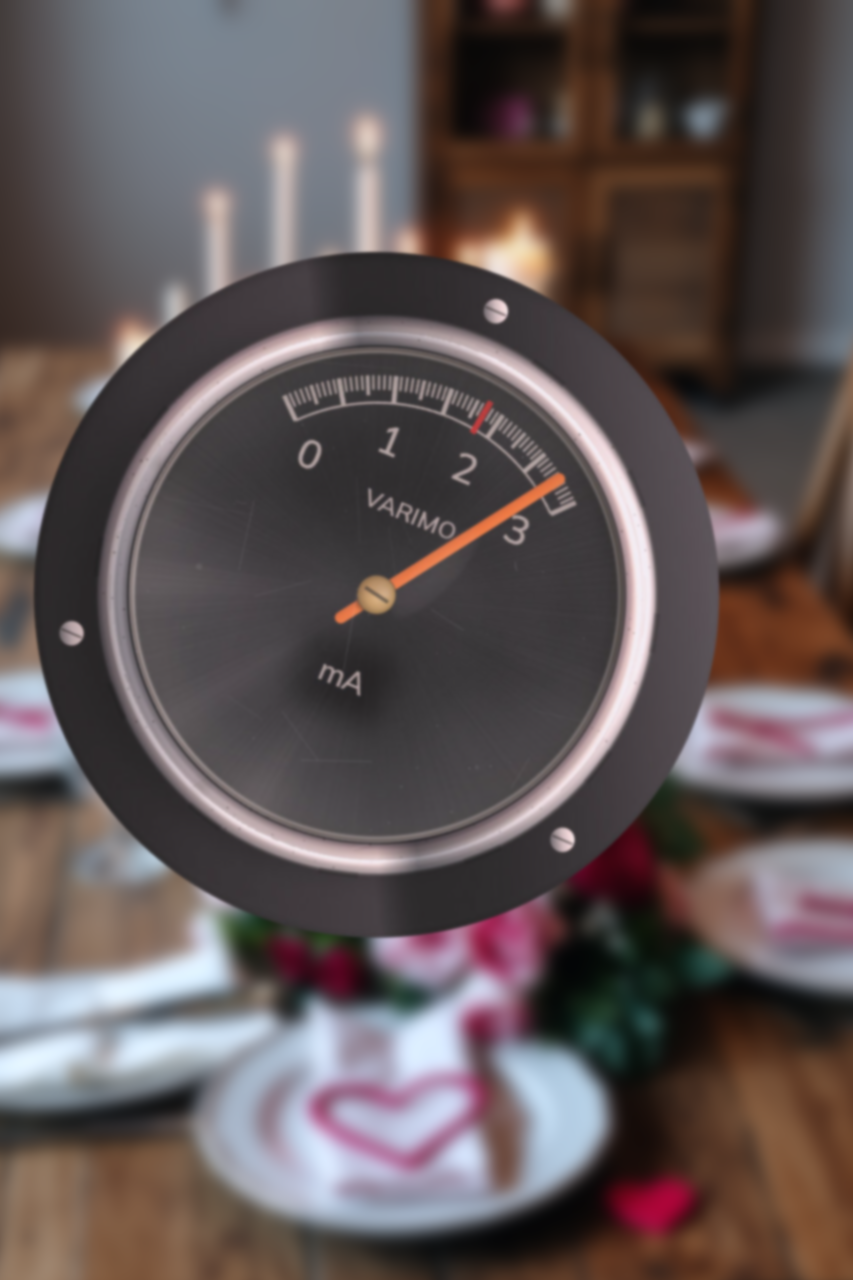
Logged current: 2.75,mA
